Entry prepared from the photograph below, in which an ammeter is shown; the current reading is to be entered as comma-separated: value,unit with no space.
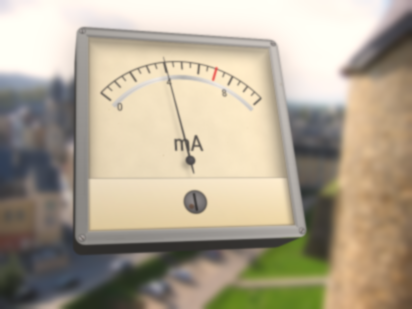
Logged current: 4,mA
